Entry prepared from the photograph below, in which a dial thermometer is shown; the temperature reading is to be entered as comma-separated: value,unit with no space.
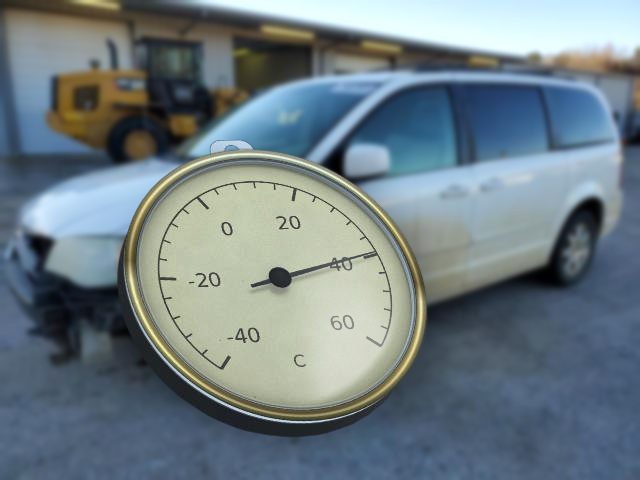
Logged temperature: 40,°C
